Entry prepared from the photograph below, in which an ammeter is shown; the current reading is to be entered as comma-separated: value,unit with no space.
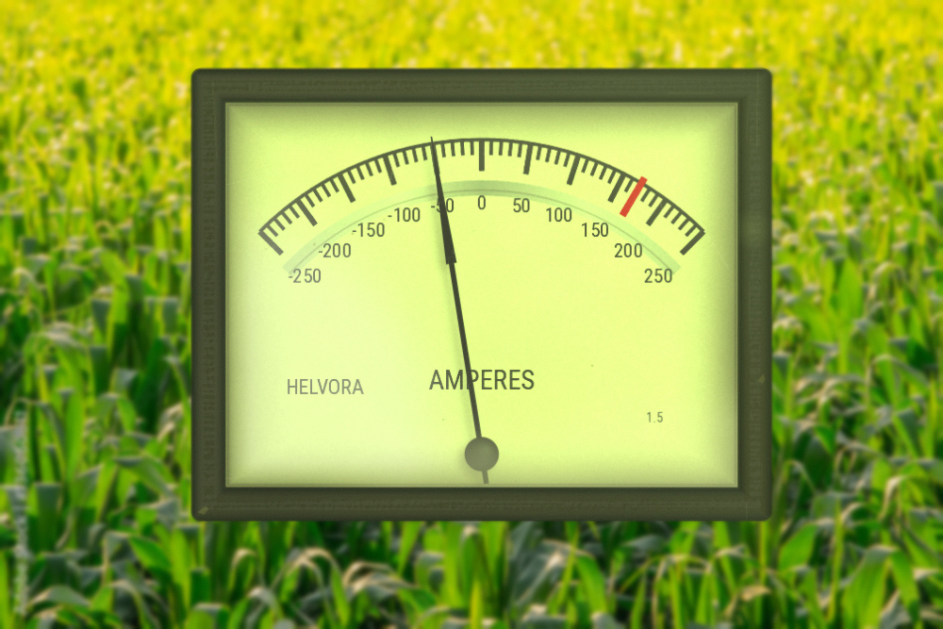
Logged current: -50,A
